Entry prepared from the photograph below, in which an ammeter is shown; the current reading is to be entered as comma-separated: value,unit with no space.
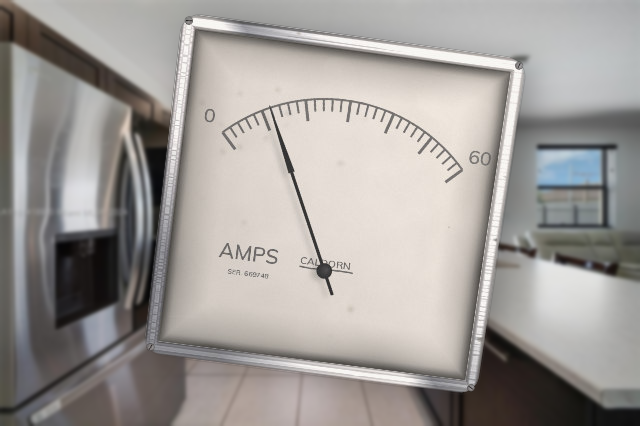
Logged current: 12,A
